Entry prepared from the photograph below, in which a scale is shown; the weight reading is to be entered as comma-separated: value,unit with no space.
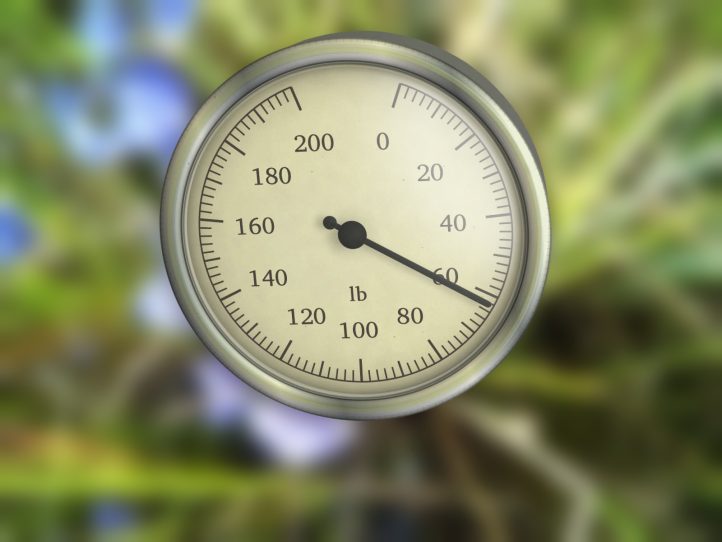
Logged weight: 62,lb
